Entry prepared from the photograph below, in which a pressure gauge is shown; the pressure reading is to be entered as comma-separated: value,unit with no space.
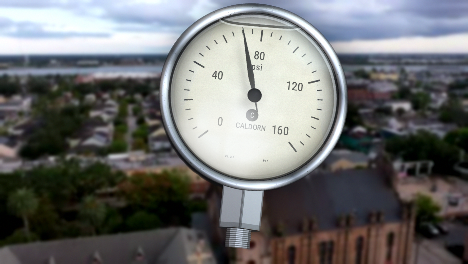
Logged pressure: 70,psi
